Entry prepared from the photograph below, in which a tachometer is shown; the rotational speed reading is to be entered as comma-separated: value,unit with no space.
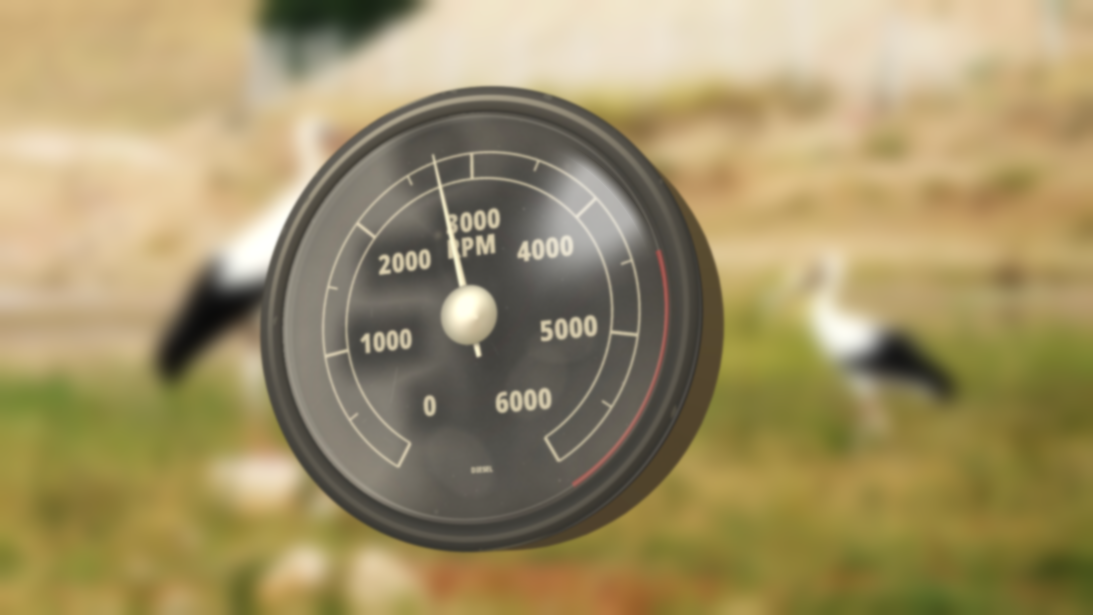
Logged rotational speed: 2750,rpm
